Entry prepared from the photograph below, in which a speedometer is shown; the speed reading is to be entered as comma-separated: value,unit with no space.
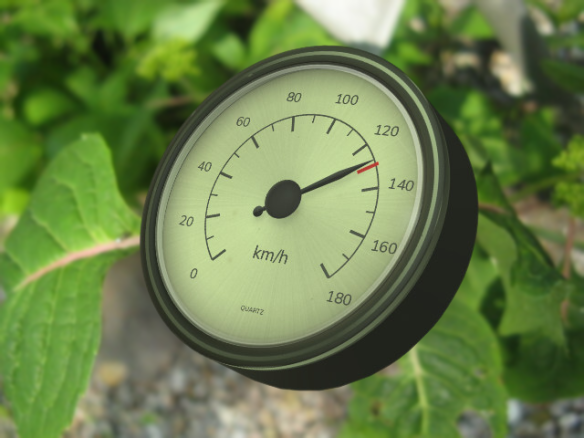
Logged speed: 130,km/h
